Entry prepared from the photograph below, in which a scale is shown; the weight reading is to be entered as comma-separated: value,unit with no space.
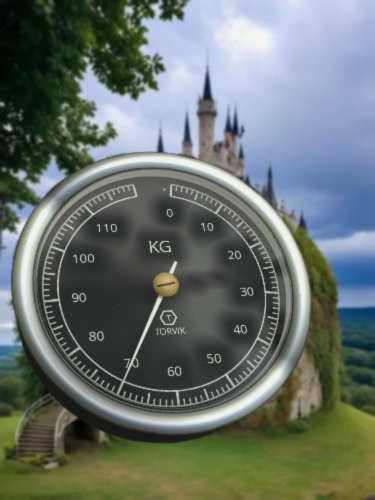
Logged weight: 70,kg
